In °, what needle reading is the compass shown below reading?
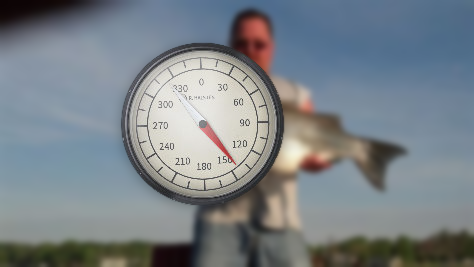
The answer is 142.5 °
